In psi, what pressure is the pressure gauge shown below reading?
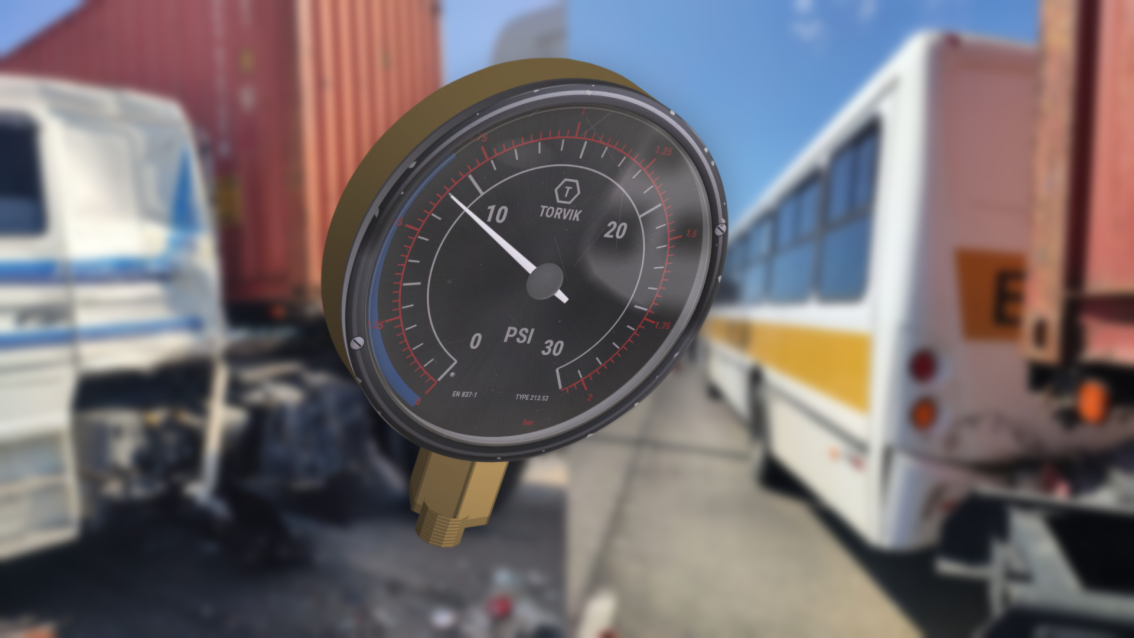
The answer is 9 psi
